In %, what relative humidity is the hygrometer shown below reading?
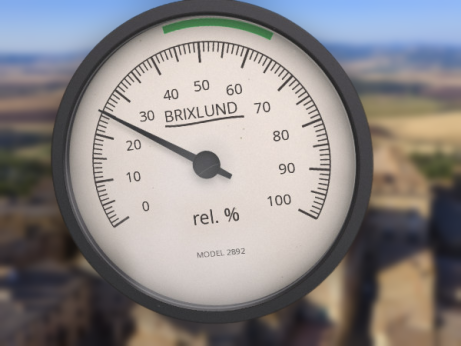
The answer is 25 %
